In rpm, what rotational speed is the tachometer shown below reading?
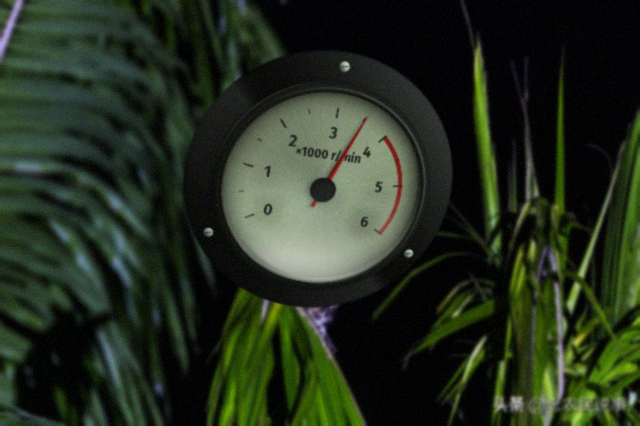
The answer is 3500 rpm
